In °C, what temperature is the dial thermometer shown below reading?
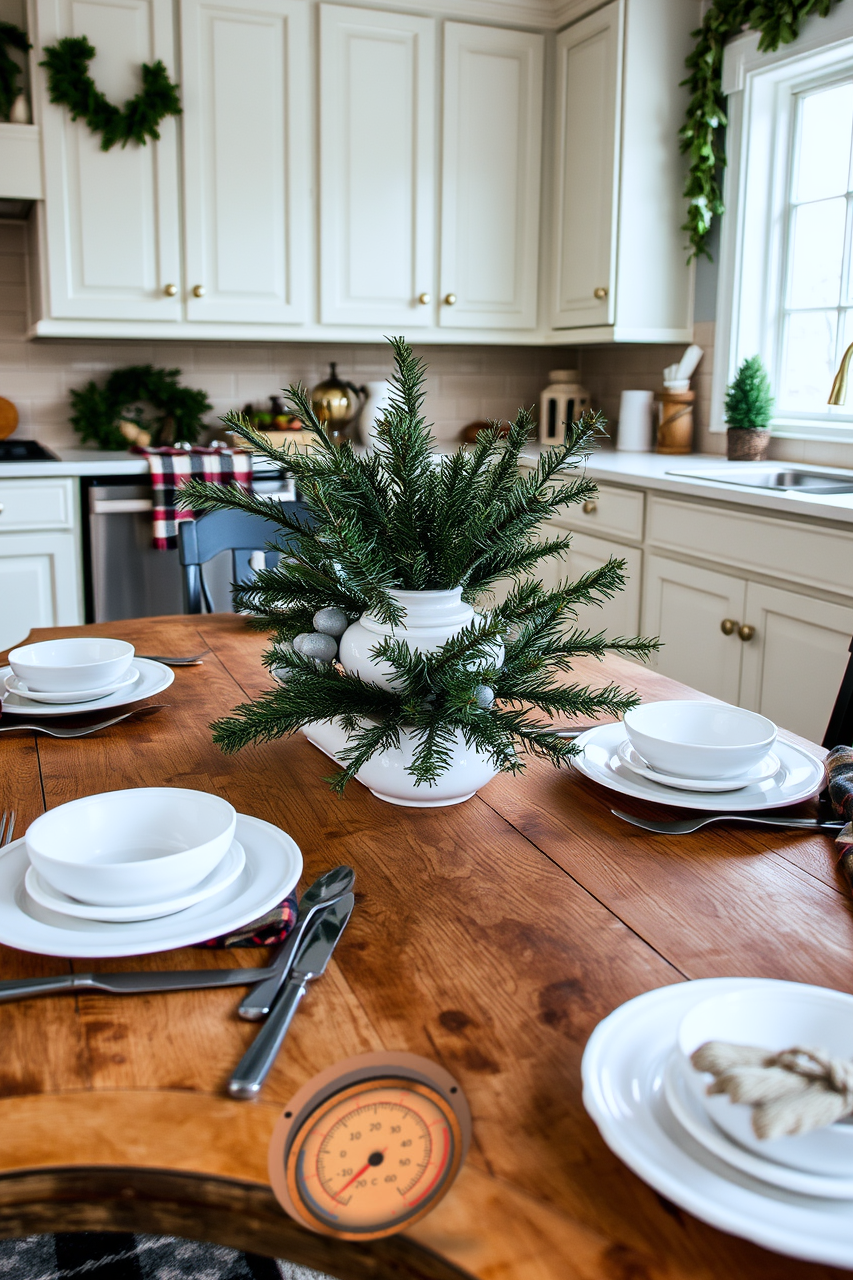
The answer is -15 °C
